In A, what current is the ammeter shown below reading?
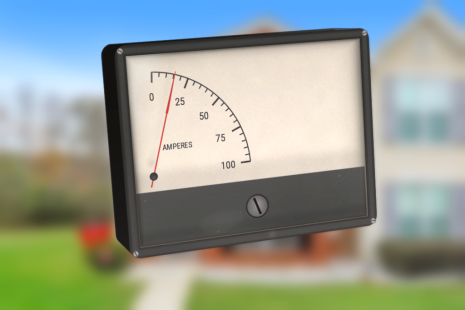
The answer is 15 A
